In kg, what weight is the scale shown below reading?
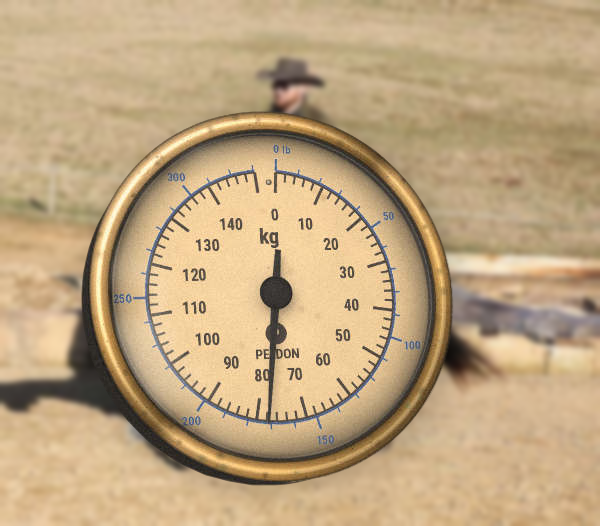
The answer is 78 kg
